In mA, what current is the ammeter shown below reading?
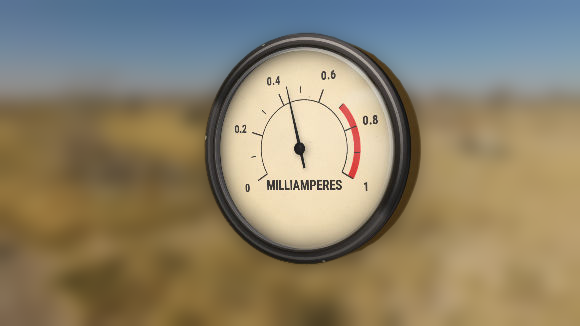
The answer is 0.45 mA
